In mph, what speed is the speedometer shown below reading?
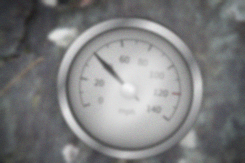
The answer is 40 mph
